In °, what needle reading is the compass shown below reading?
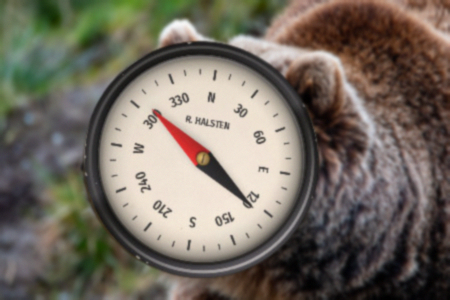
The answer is 305 °
